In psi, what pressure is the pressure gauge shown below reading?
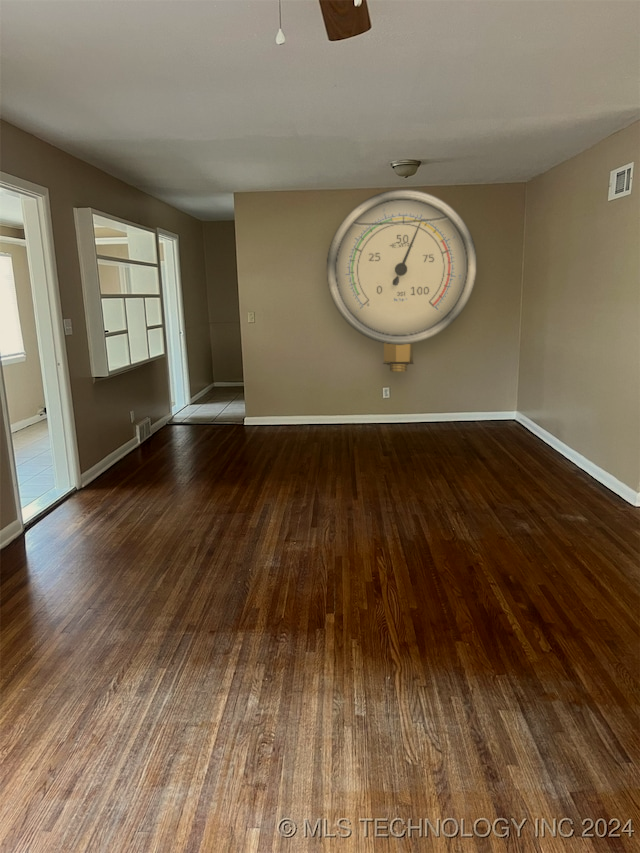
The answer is 57.5 psi
